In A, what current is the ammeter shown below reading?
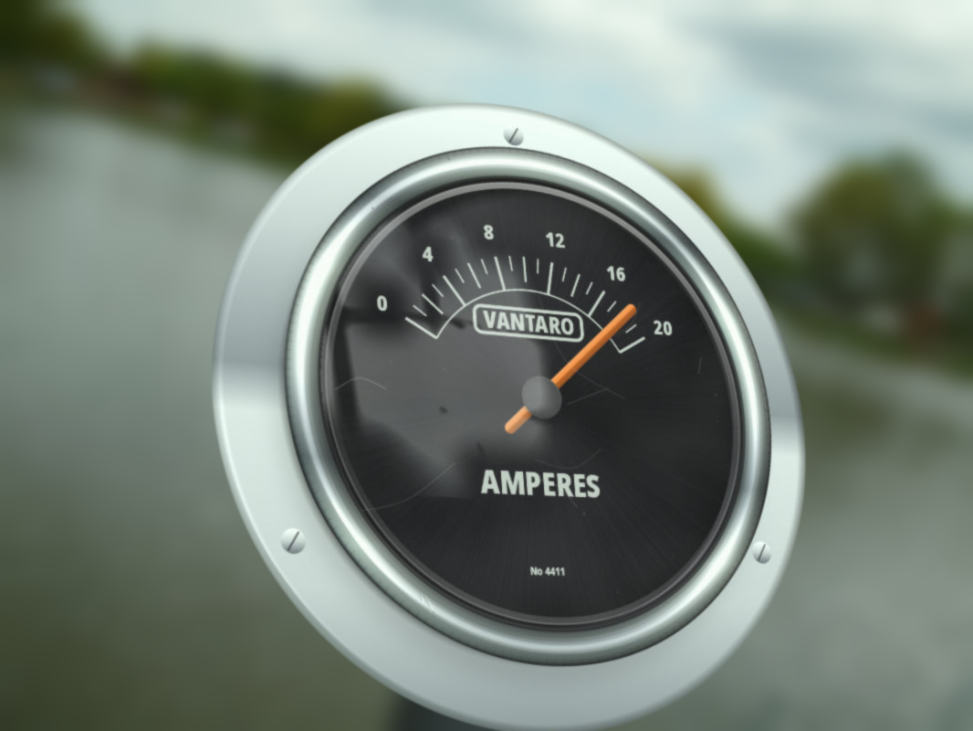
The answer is 18 A
